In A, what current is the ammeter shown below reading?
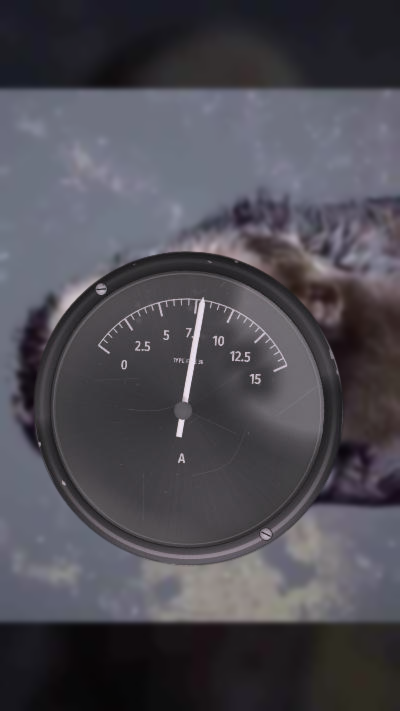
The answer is 8 A
